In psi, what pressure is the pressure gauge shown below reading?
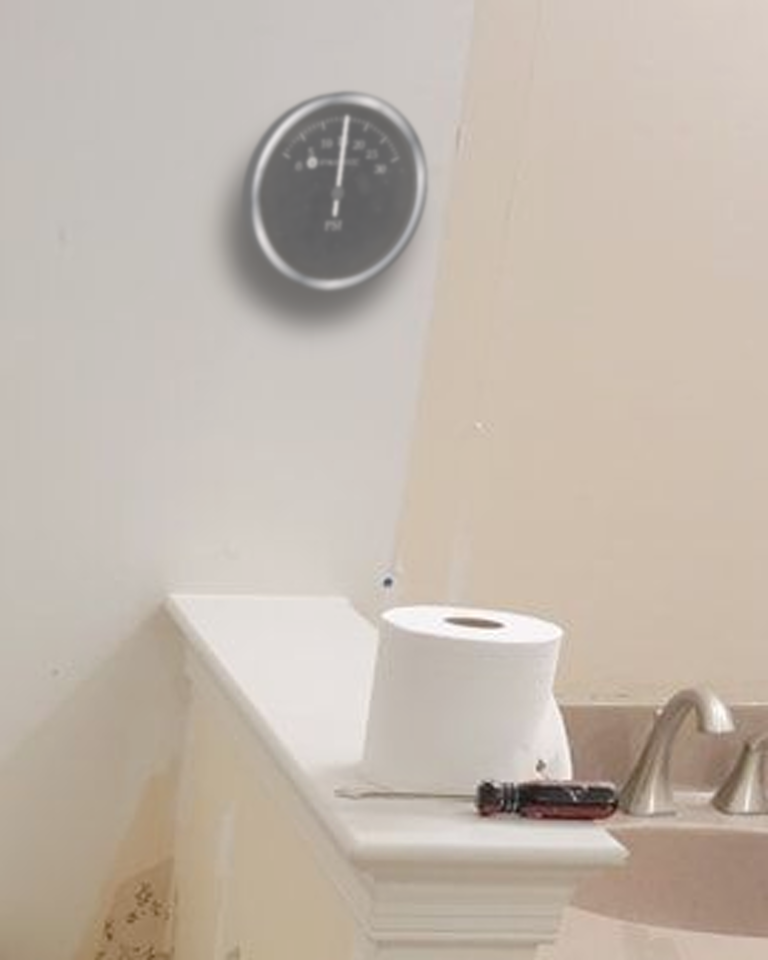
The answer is 15 psi
